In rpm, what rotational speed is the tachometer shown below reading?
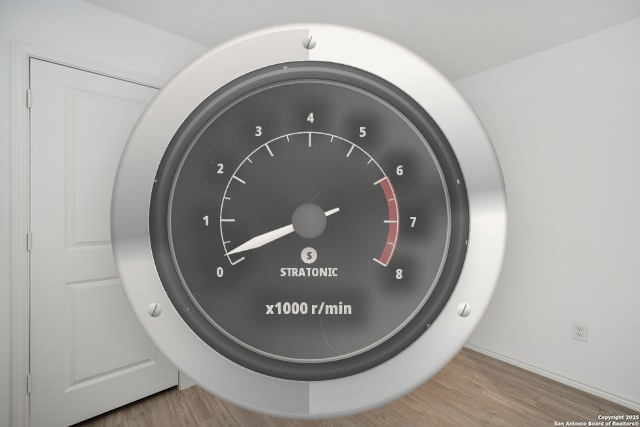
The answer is 250 rpm
